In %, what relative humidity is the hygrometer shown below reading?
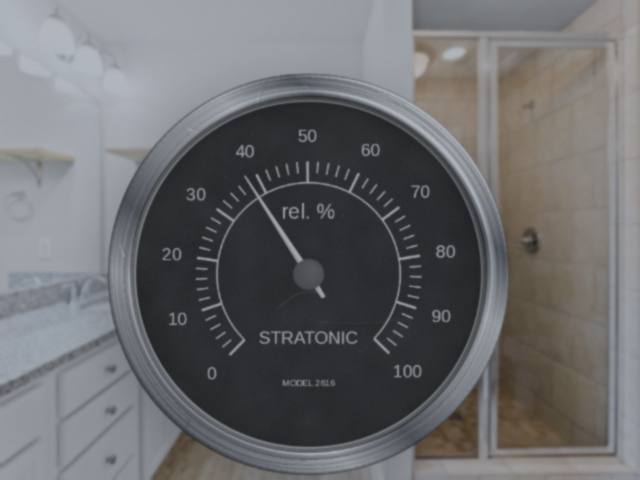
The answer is 38 %
